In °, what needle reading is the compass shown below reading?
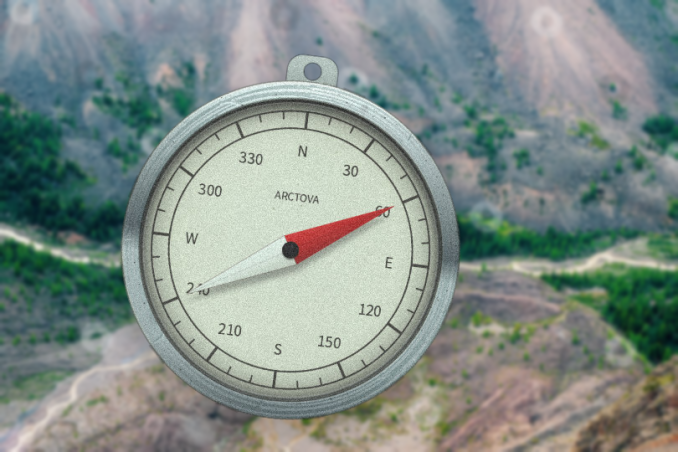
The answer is 60 °
